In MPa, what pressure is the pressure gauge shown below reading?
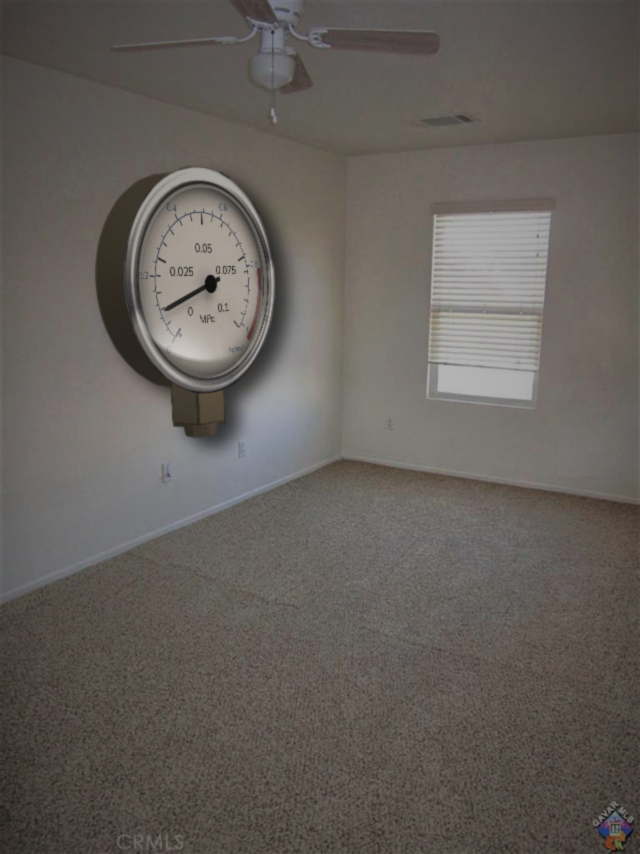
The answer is 0.01 MPa
